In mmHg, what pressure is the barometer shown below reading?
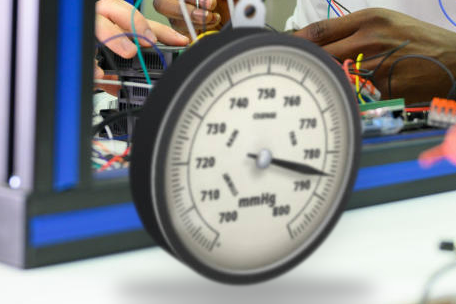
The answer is 785 mmHg
